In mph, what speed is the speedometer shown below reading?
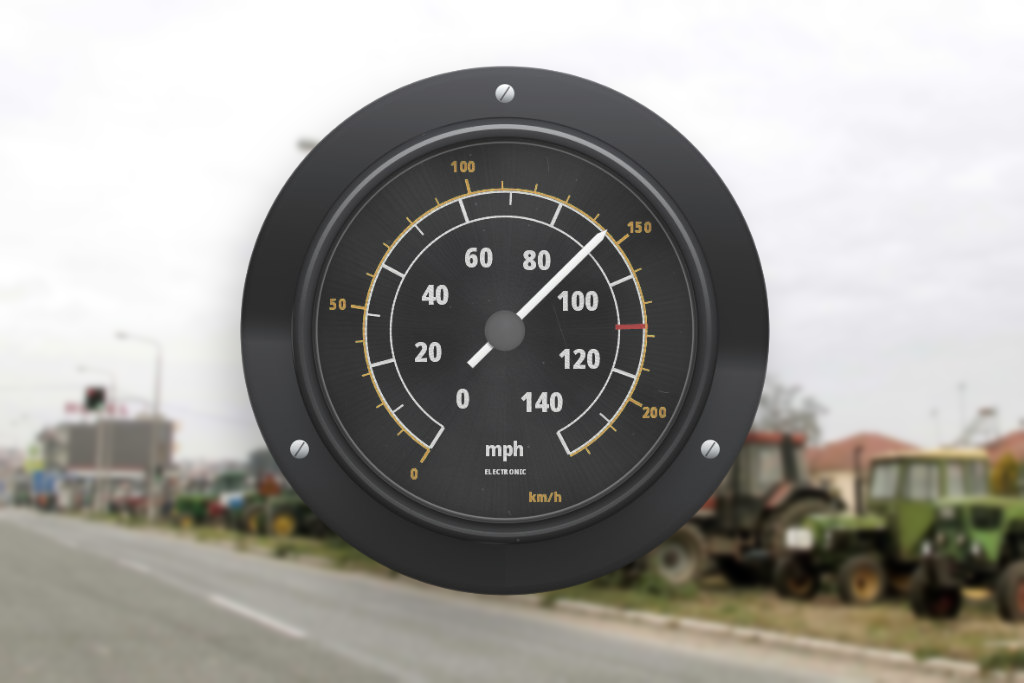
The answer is 90 mph
